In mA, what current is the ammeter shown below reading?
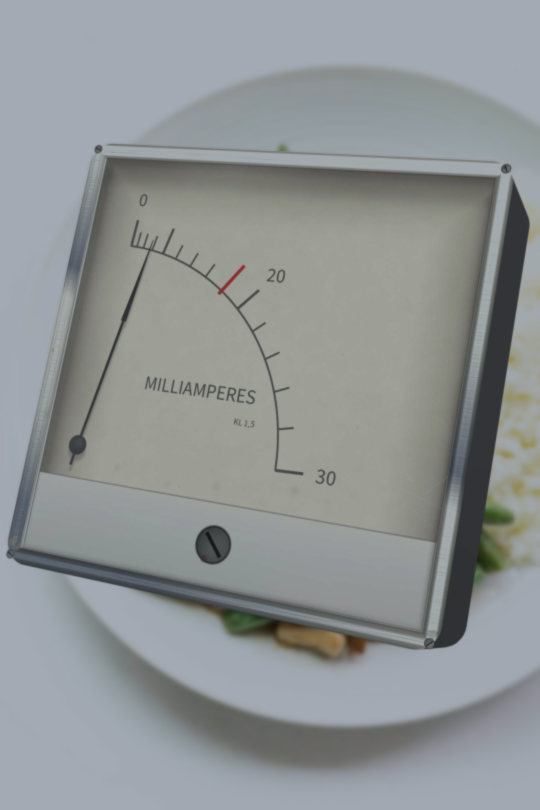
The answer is 8 mA
